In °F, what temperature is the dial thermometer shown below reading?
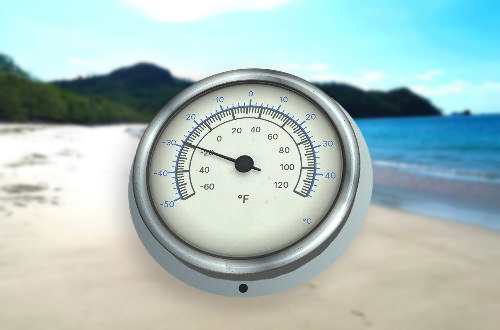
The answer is -20 °F
